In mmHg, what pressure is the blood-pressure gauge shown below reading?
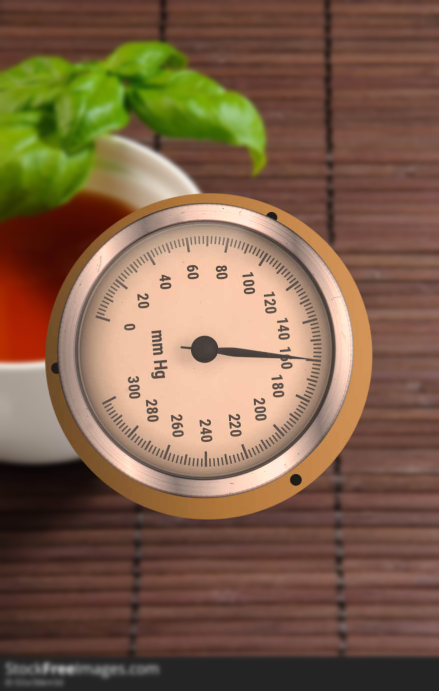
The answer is 160 mmHg
